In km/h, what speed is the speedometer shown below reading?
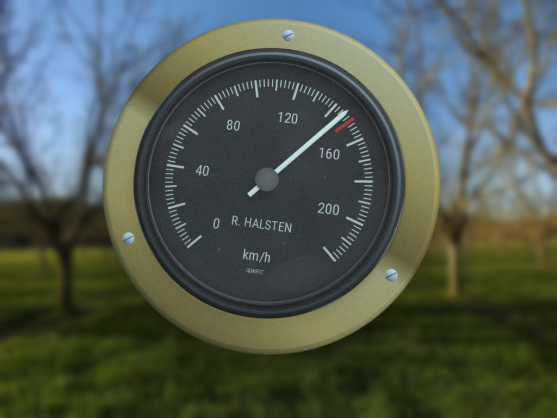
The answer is 146 km/h
